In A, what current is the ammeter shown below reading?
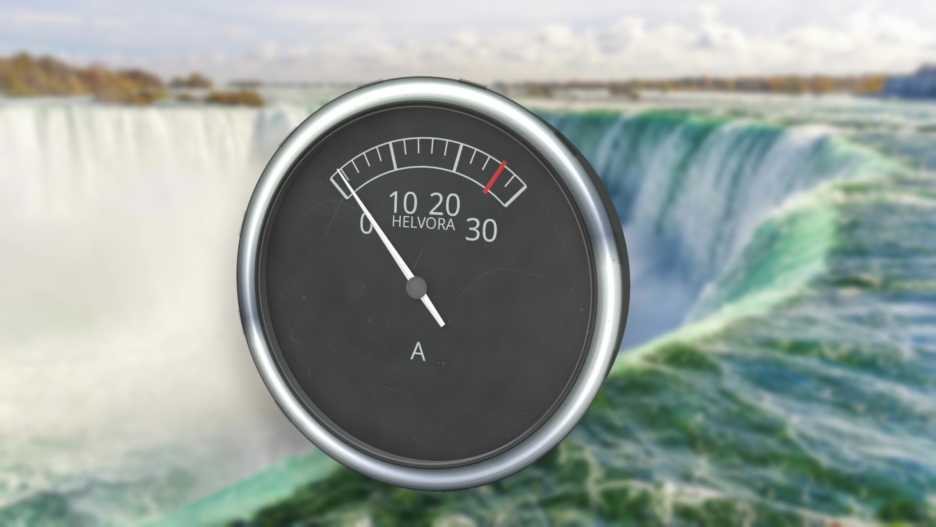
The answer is 2 A
